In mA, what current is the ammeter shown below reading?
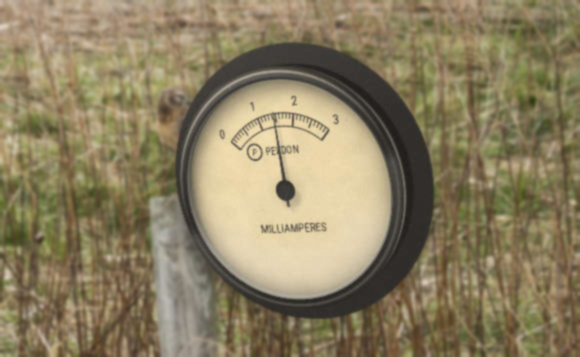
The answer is 1.5 mA
